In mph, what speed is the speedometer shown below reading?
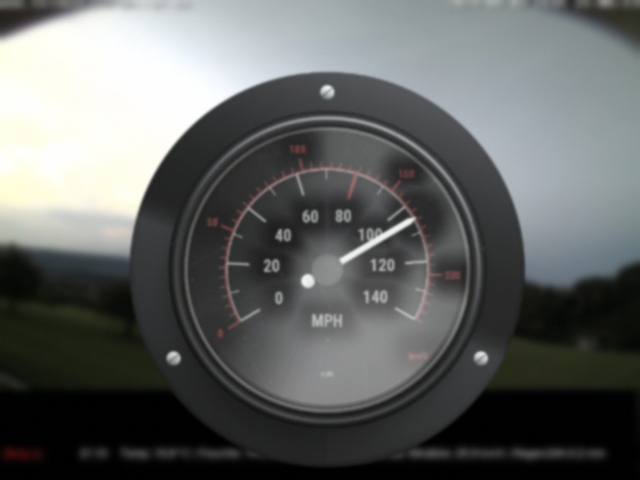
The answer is 105 mph
